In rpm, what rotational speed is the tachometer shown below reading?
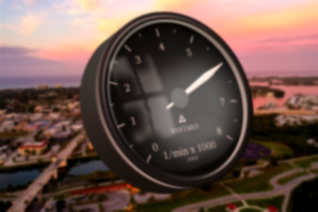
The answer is 6000 rpm
